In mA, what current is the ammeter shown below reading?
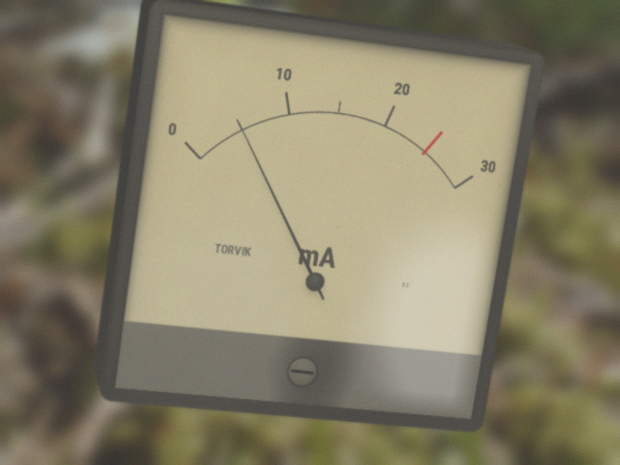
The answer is 5 mA
